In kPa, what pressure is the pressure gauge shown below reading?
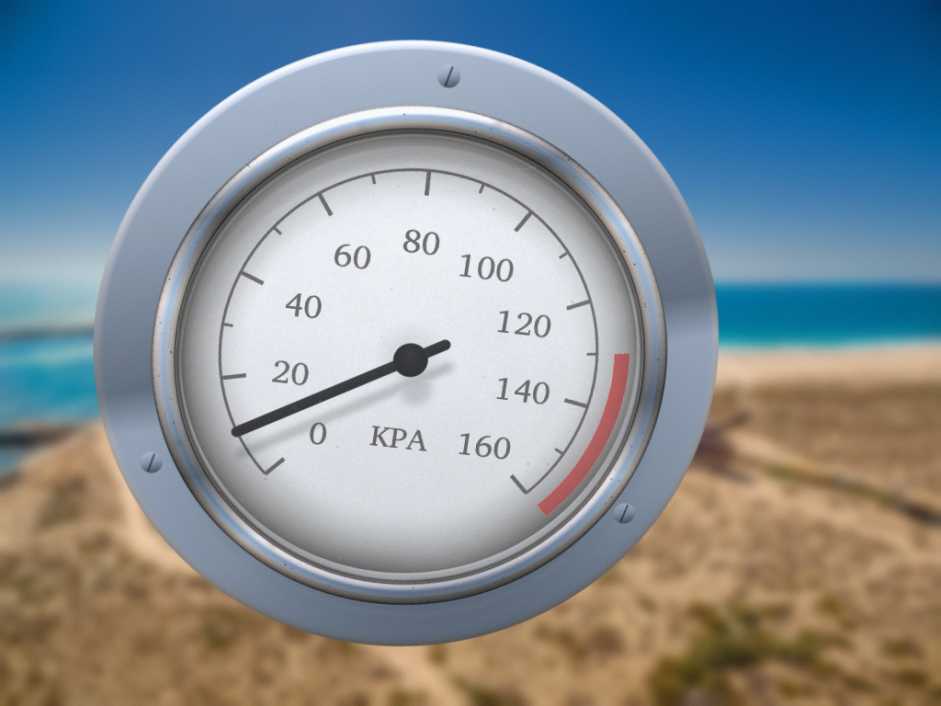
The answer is 10 kPa
